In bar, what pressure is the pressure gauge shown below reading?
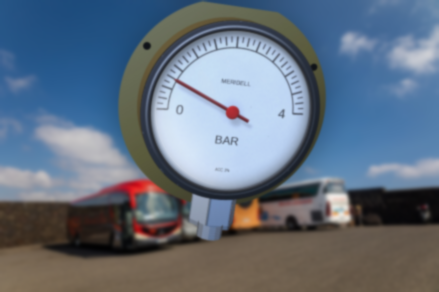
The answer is 0.6 bar
